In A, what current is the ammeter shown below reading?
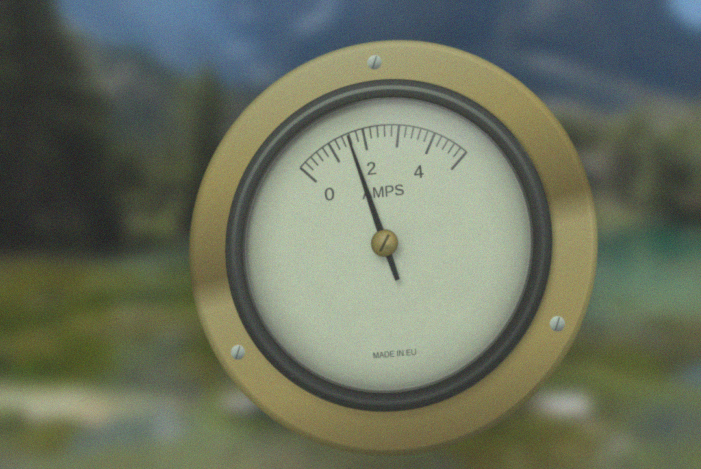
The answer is 1.6 A
